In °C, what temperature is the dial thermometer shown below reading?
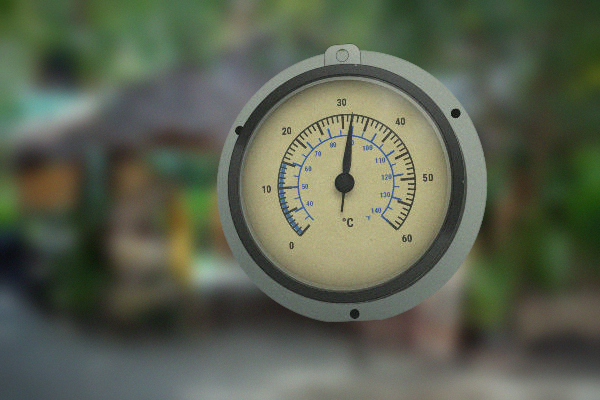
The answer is 32 °C
